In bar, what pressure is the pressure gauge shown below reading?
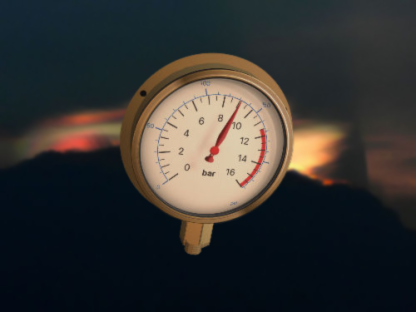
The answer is 9 bar
